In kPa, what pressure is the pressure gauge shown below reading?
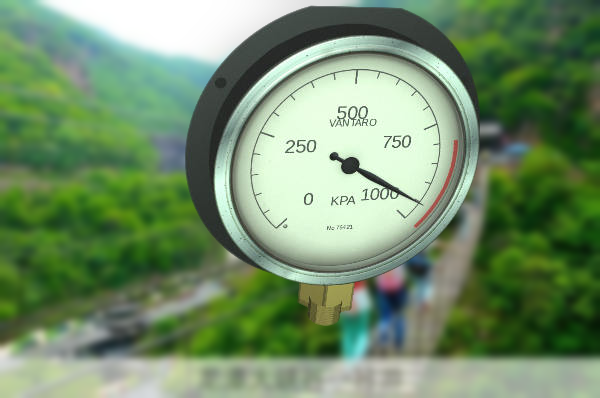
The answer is 950 kPa
